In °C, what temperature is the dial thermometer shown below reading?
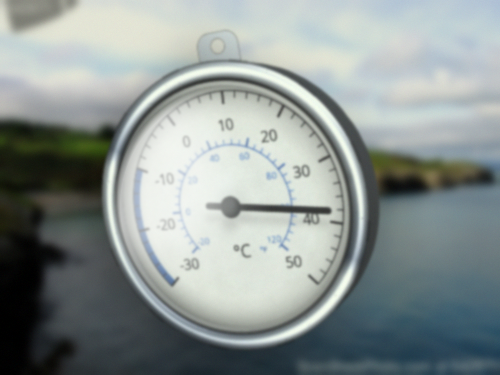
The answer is 38 °C
